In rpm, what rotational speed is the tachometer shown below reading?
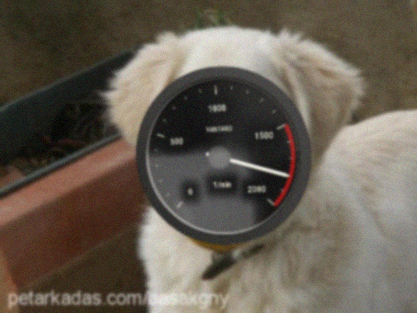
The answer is 1800 rpm
